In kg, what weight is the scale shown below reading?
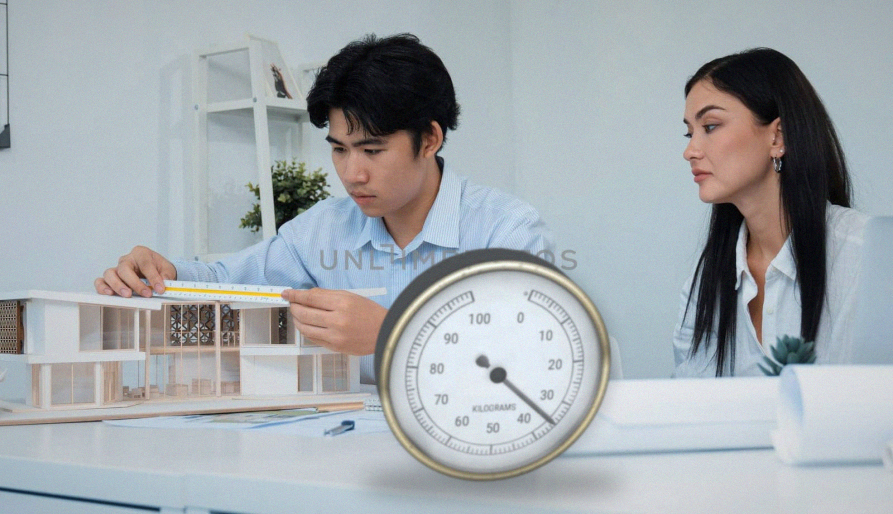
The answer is 35 kg
